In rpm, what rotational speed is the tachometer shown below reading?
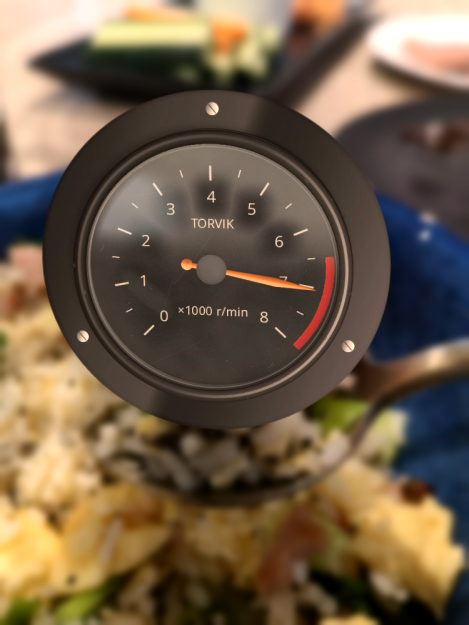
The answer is 7000 rpm
